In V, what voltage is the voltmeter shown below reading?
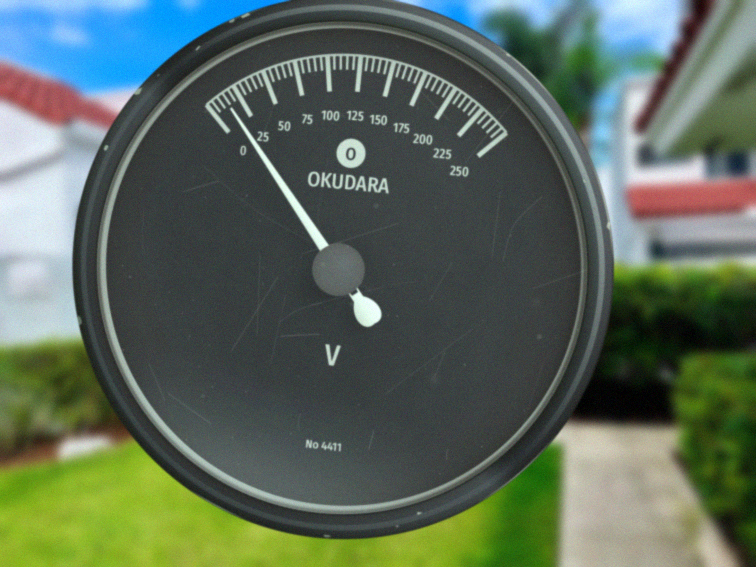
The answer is 15 V
